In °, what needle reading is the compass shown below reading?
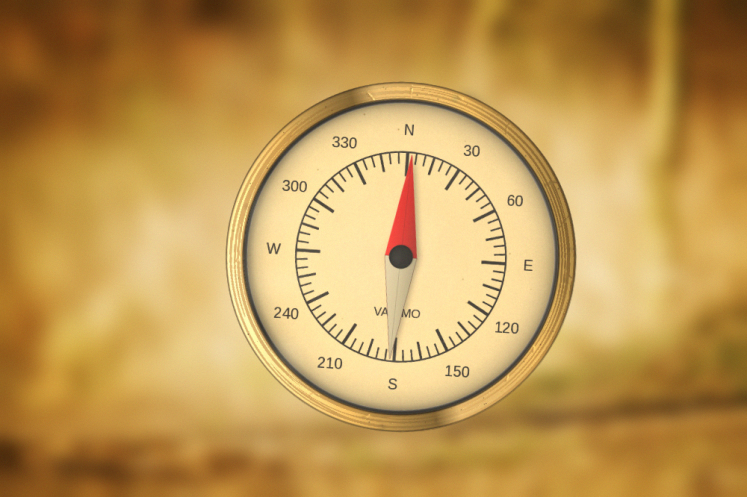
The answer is 2.5 °
